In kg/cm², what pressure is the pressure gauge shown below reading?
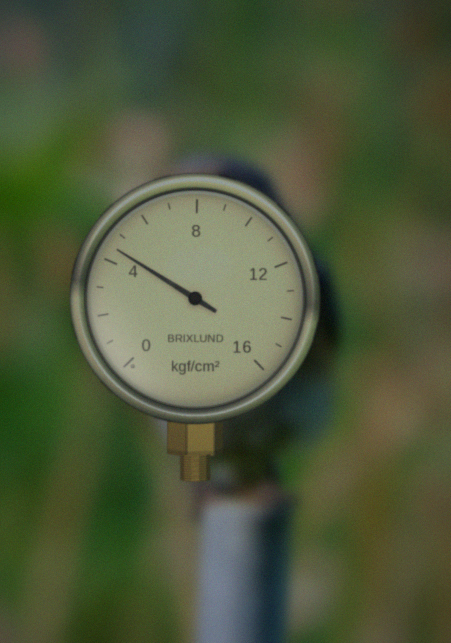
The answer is 4.5 kg/cm²
